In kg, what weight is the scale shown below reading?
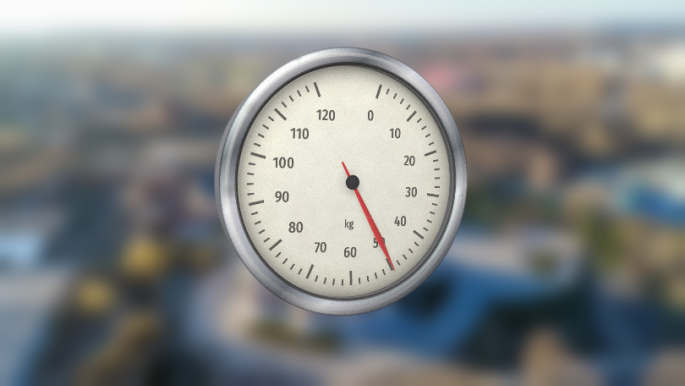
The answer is 50 kg
